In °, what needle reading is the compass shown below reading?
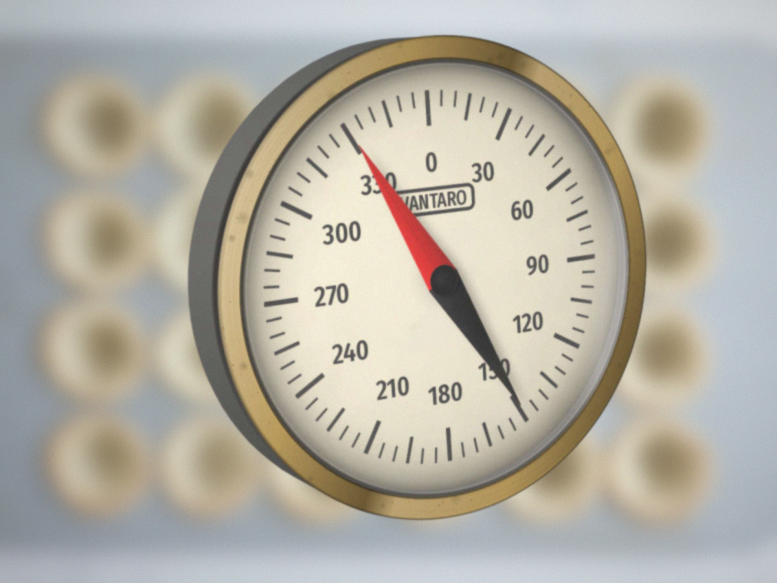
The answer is 330 °
